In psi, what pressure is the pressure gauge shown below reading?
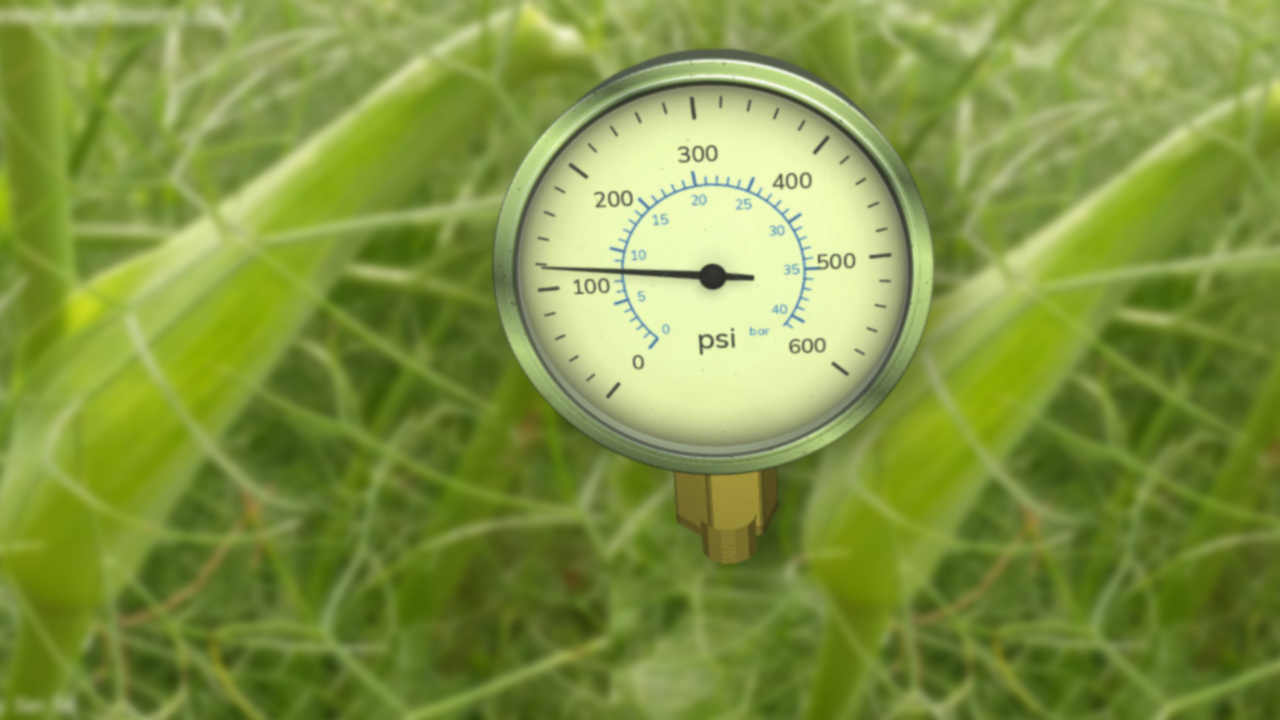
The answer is 120 psi
